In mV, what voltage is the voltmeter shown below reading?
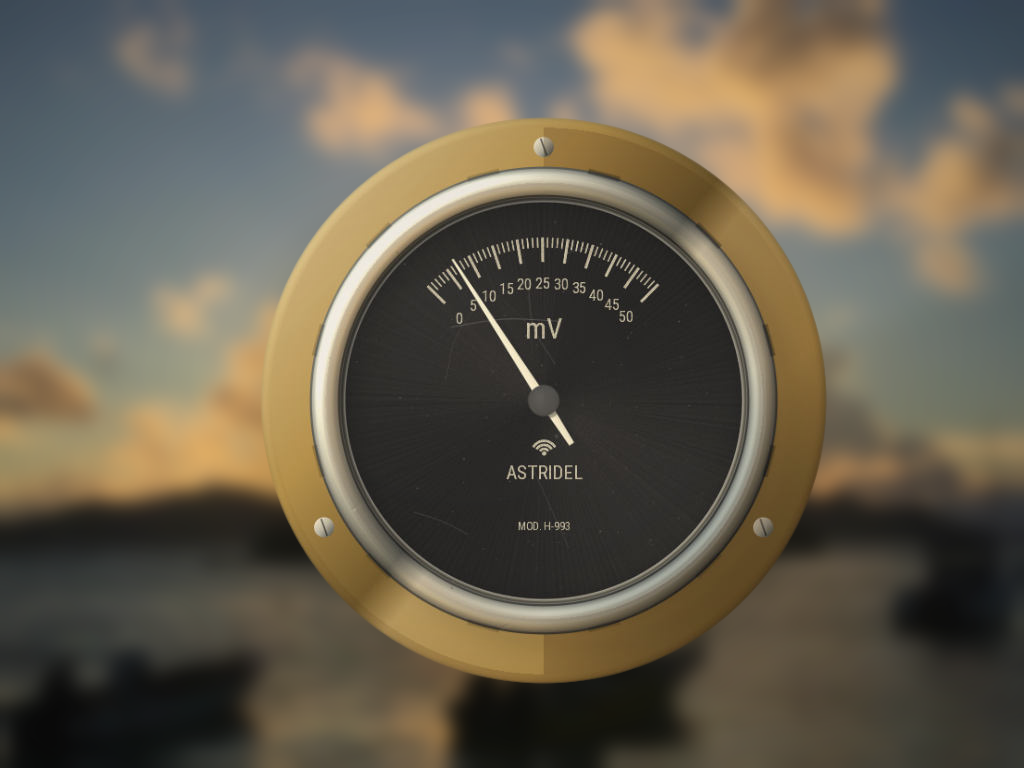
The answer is 7 mV
